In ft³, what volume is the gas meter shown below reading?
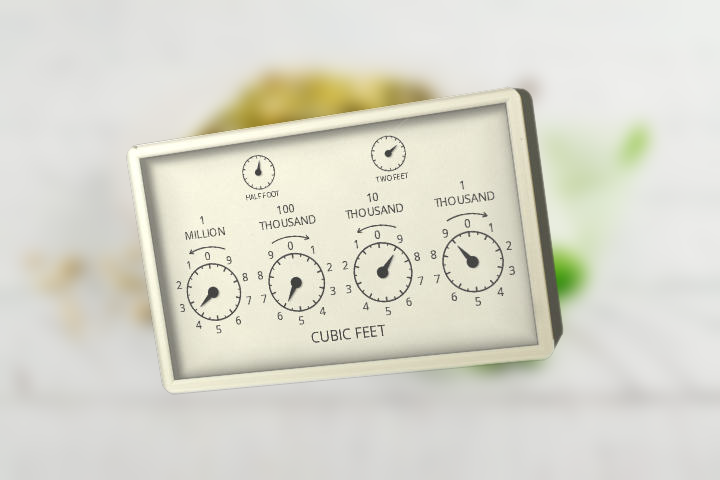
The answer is 358900 ft³
